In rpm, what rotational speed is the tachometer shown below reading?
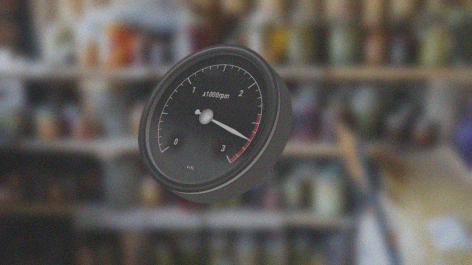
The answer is 2700 rpm
